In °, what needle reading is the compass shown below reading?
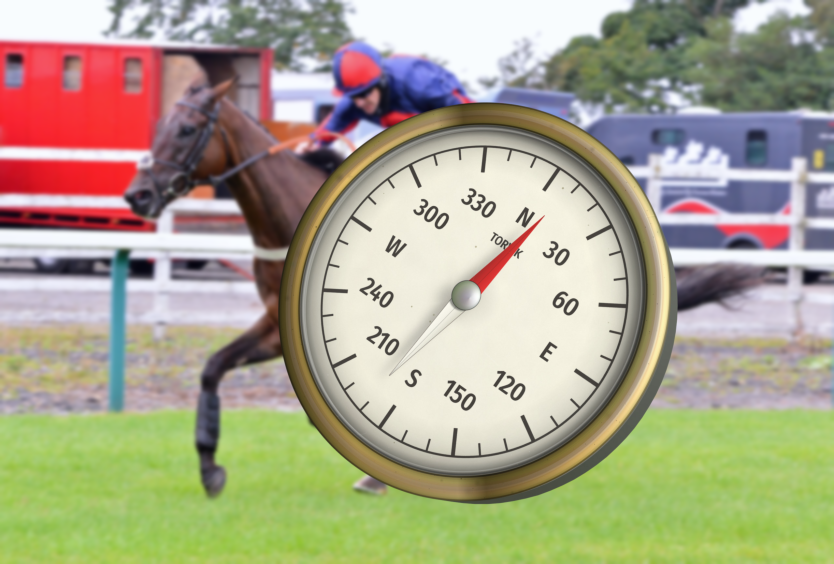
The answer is 10 °
